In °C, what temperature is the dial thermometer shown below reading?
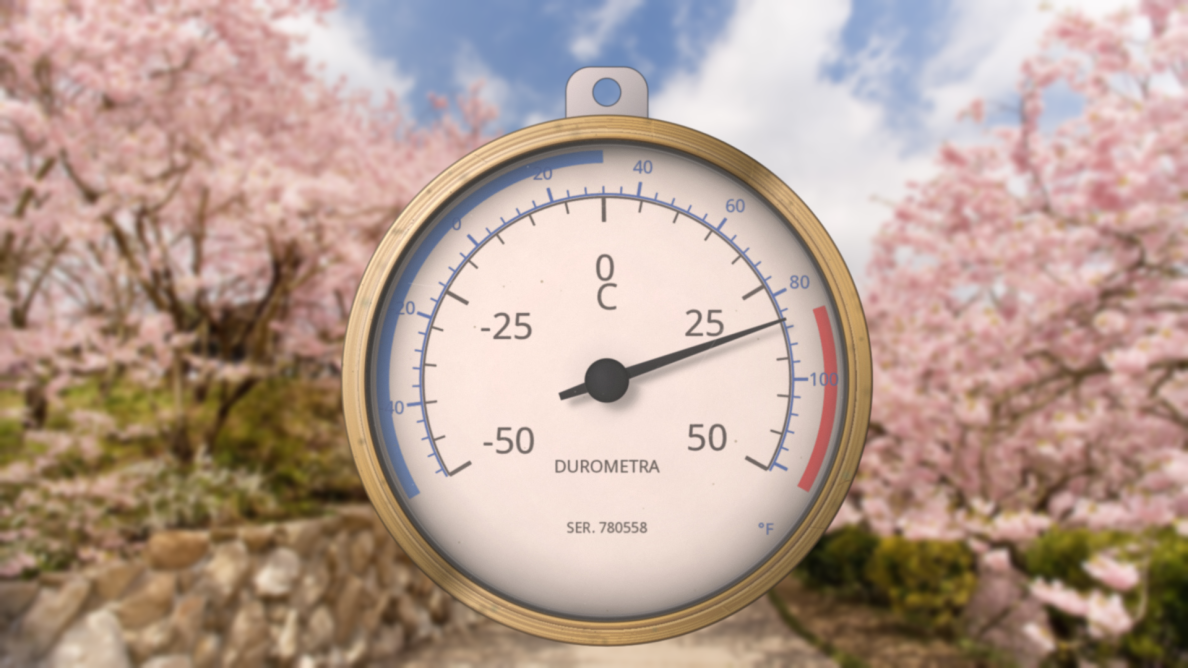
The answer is 30 °C
